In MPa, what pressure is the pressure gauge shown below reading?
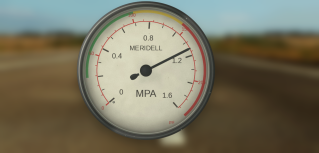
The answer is 1.15 MPa
